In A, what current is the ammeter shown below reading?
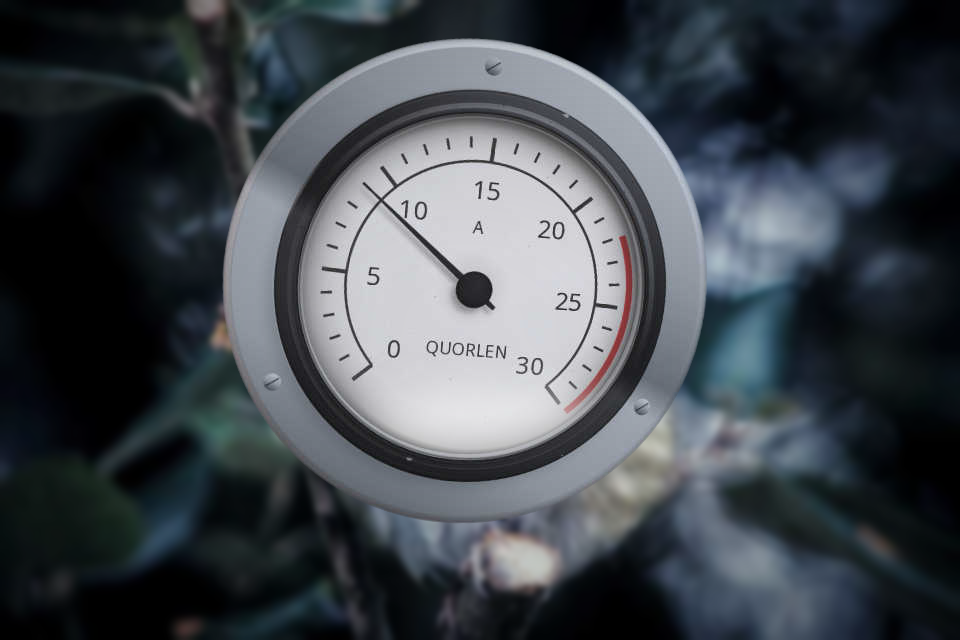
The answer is 9 A
